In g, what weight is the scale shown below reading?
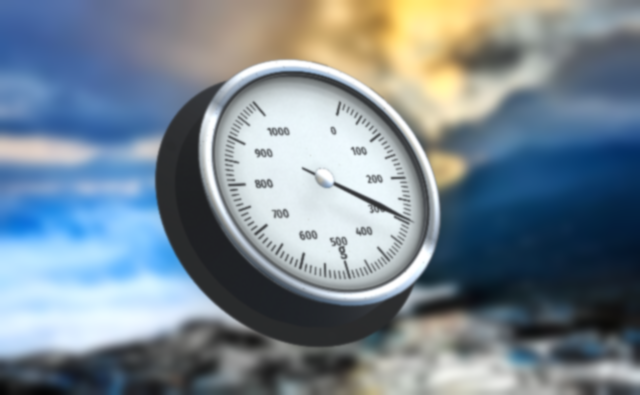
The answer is 300 g
